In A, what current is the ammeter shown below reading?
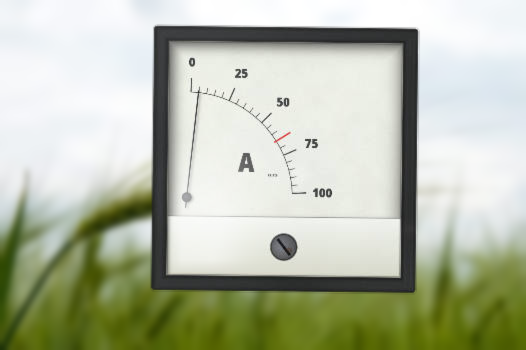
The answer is 5 A
